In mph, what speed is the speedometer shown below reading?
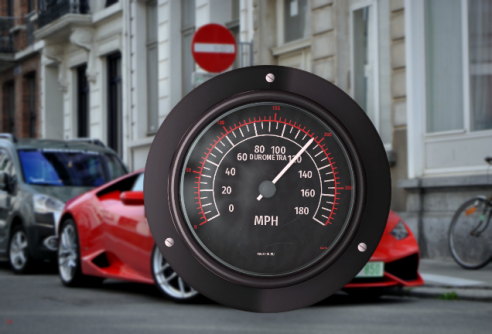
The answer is 120 mph
